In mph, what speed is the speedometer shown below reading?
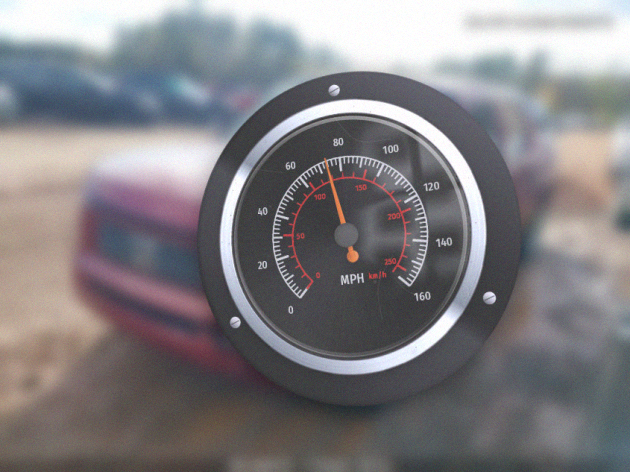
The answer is 74 mph
